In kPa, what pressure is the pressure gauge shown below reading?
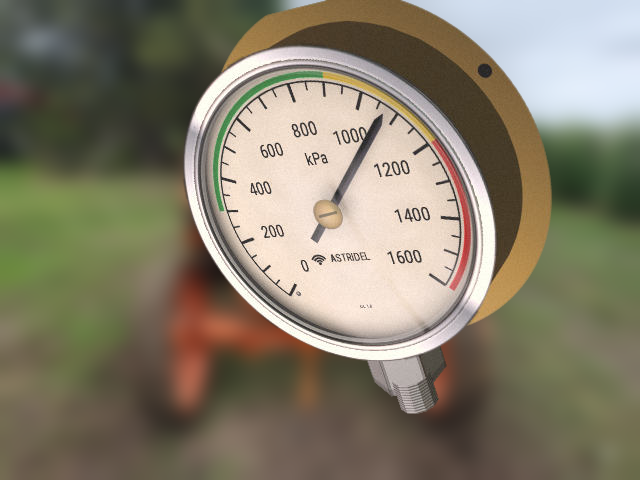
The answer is 1075 kPa
